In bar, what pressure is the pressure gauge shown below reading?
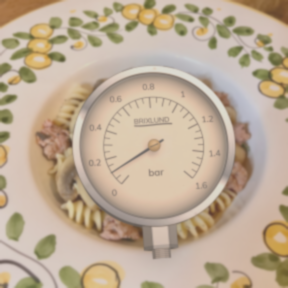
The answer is 0.1 bar
